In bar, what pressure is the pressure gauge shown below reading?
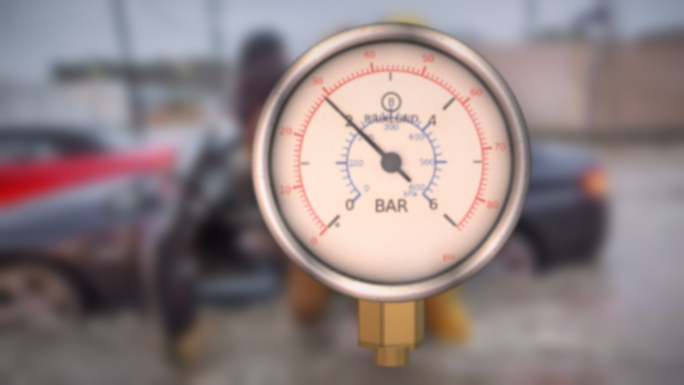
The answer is 2 bar
